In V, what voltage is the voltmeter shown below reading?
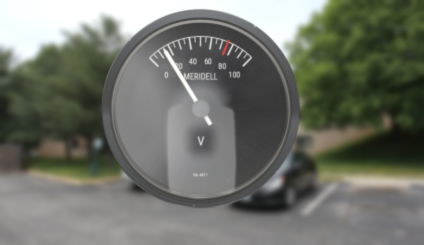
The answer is 15 V
